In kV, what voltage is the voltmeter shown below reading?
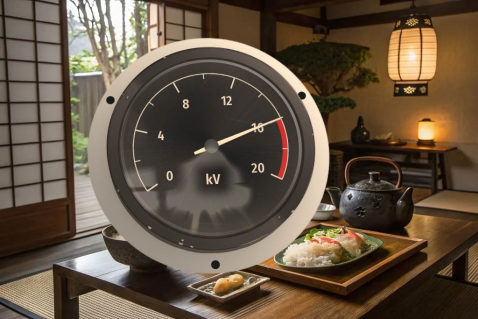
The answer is 16 kV
